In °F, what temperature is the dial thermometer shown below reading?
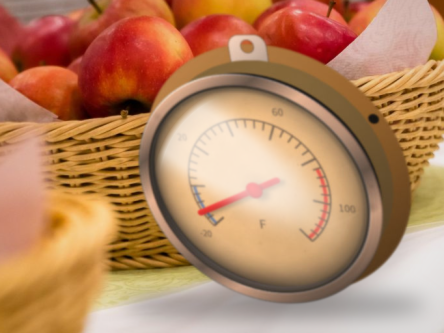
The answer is -12 °F
